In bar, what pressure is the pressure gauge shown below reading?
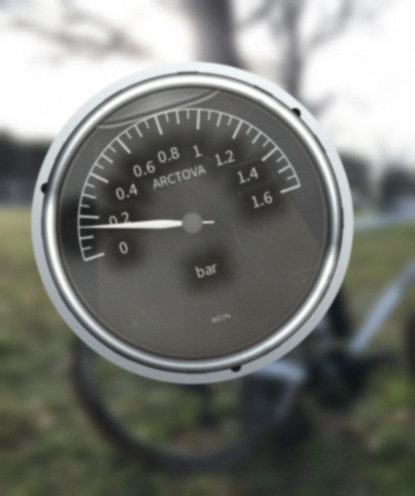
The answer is 0.15 bar
